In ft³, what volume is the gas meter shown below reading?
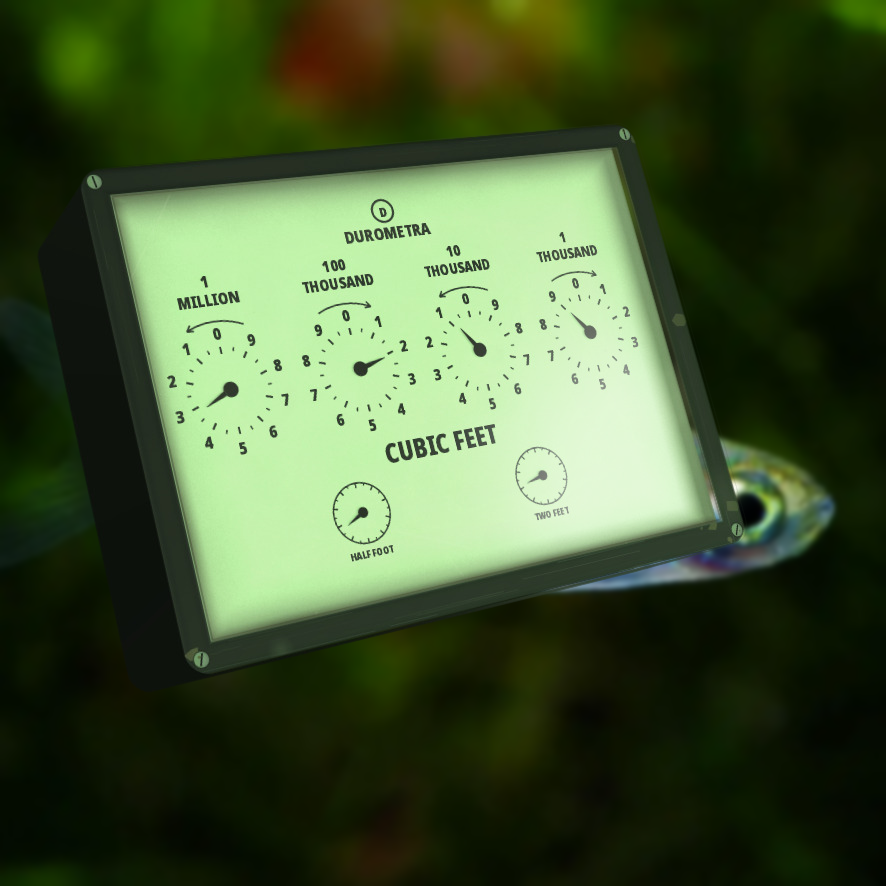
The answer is 320900 ft³
